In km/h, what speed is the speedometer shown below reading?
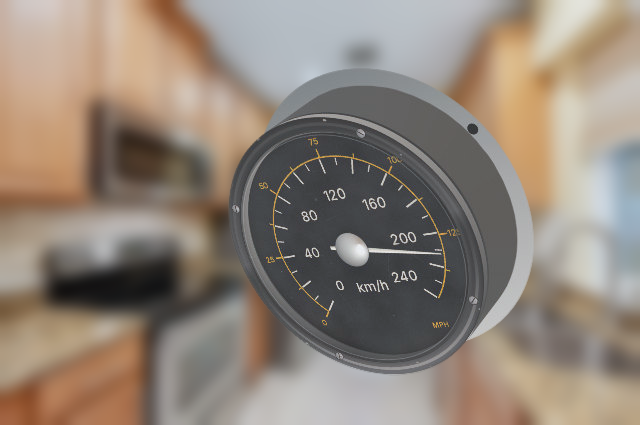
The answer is 210 km/h
